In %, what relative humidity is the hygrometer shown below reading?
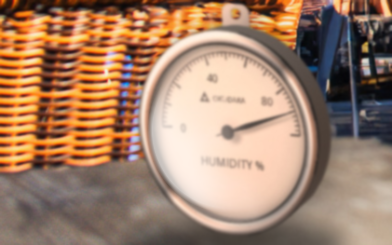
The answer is 90 %
